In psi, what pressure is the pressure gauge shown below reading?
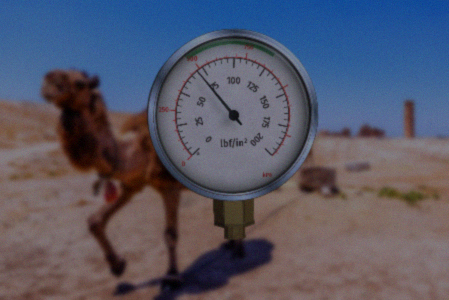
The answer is 70 psi
